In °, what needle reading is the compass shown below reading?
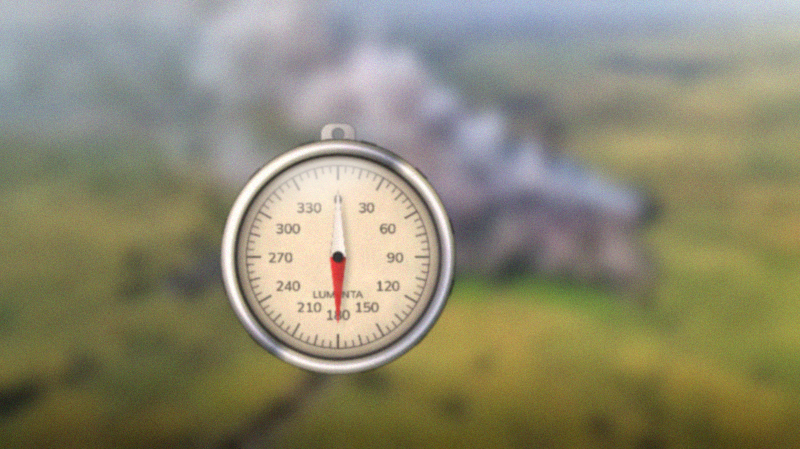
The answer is 180 °
